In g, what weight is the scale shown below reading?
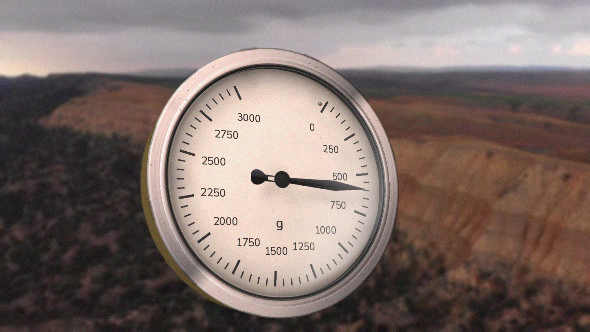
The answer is 600 g
